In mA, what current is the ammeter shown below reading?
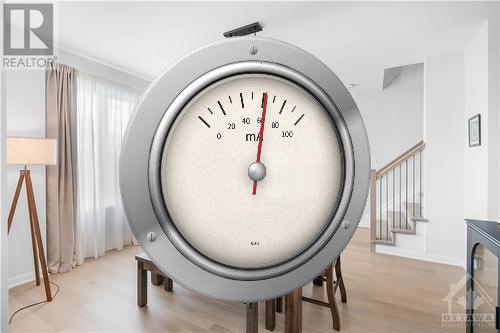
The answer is 60 mA
